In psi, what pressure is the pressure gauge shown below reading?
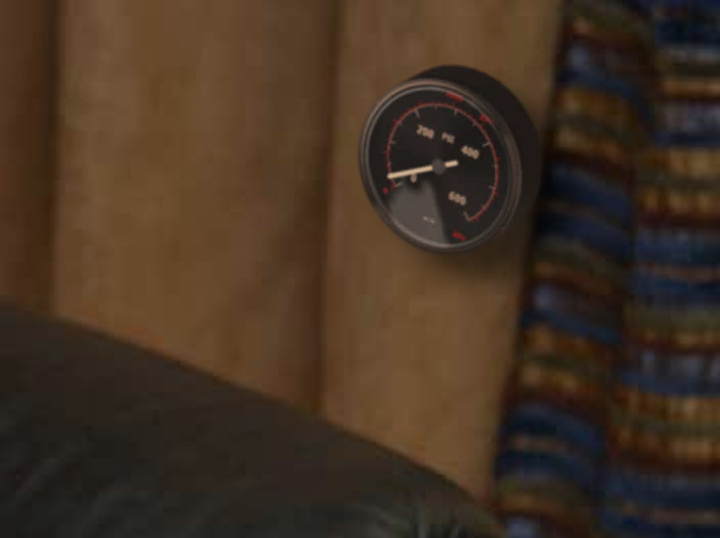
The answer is 25 psi
